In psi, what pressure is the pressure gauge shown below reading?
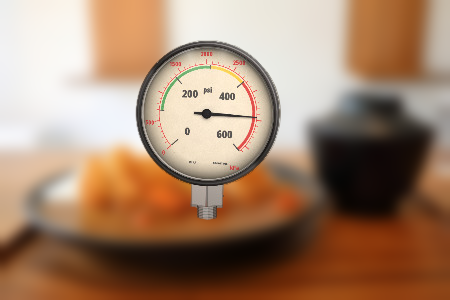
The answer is 500 psi
